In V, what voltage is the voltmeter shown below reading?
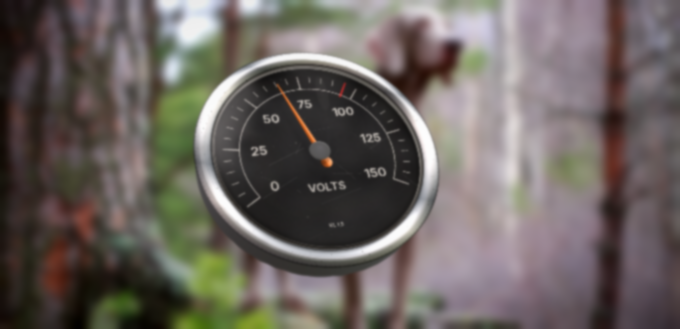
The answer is 65 V
